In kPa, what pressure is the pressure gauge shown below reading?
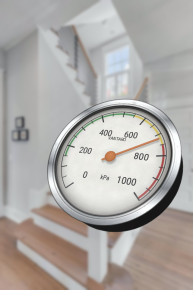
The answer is 725 kPa
